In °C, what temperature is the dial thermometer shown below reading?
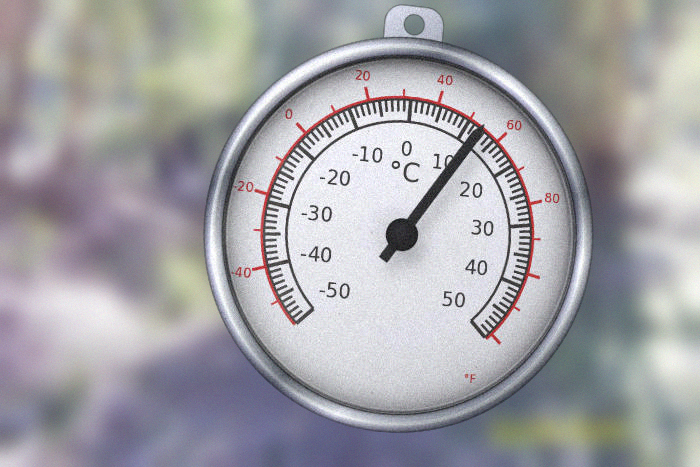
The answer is 12 °C
